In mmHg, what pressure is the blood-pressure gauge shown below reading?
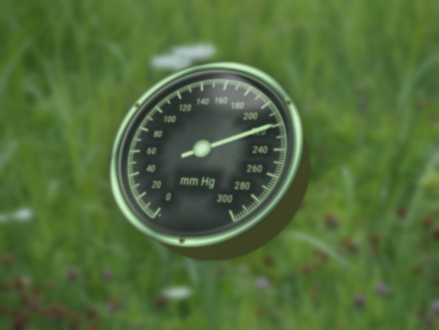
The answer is 220 mmHg
